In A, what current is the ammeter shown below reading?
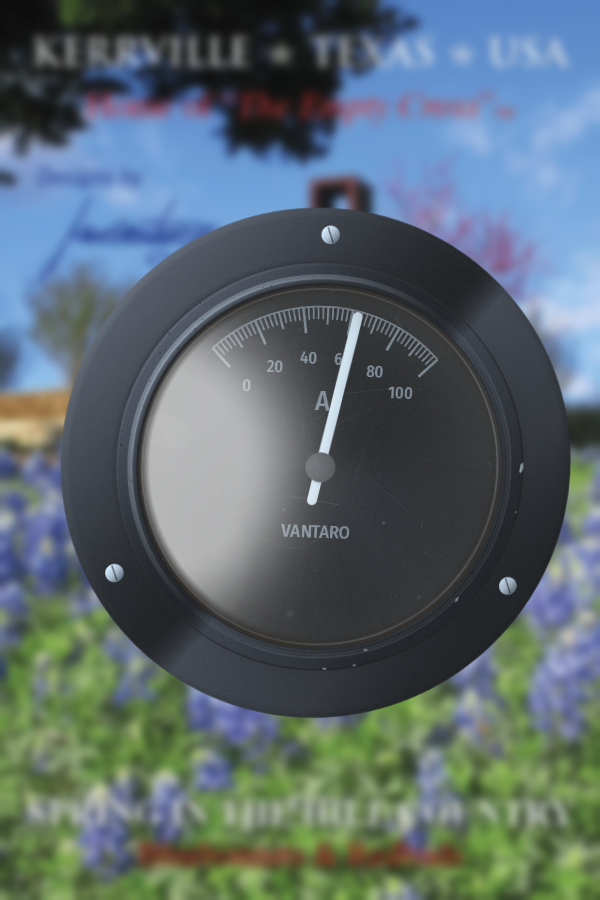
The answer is 62 A
